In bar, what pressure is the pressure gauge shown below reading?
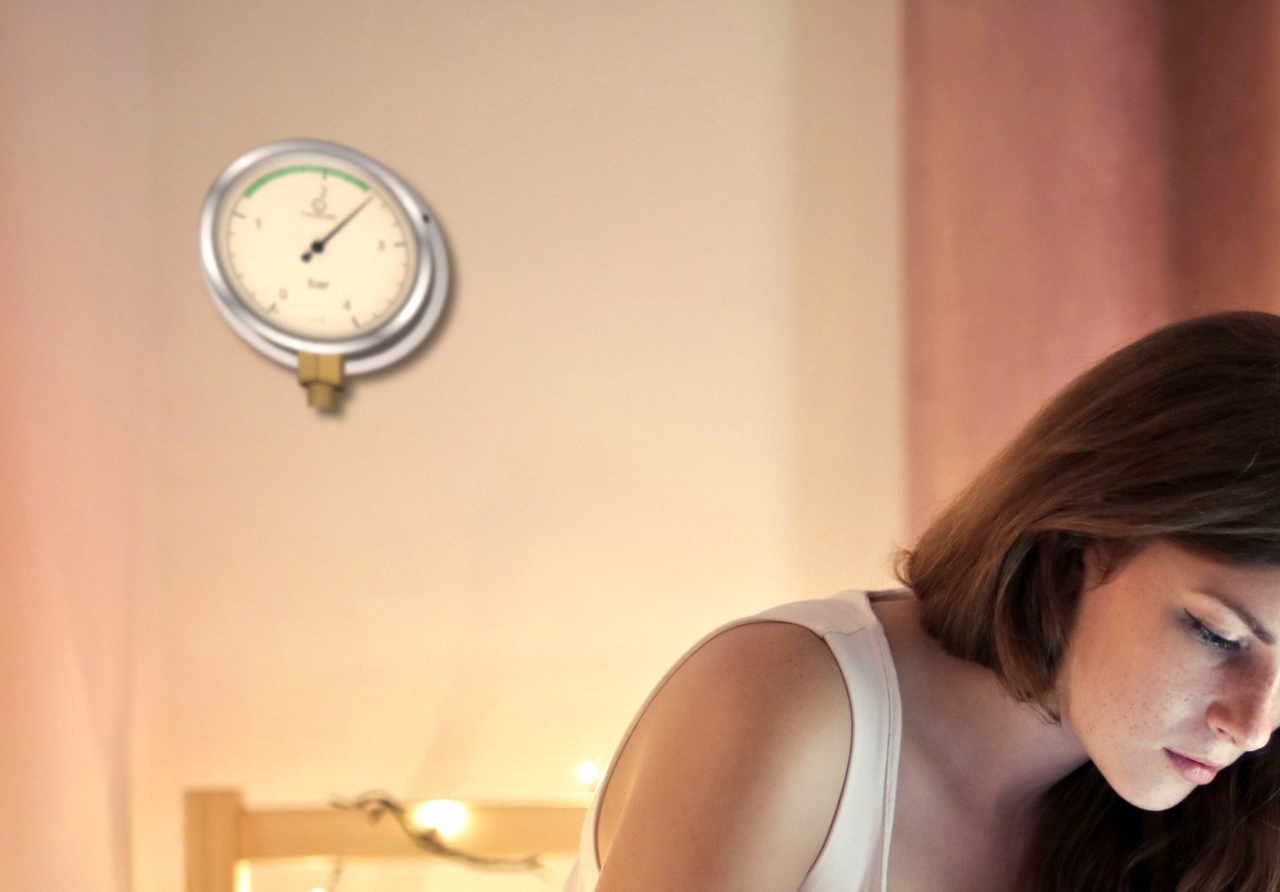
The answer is 2.5 bar
